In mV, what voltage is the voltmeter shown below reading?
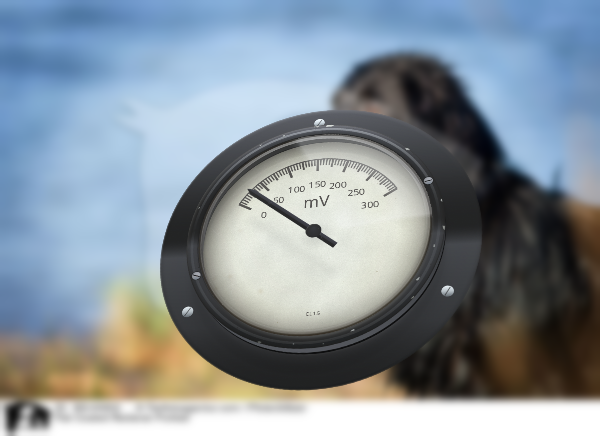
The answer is 25 mV
